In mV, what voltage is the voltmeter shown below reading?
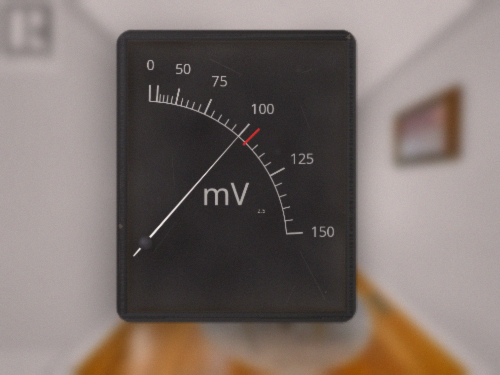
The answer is 100 mV
